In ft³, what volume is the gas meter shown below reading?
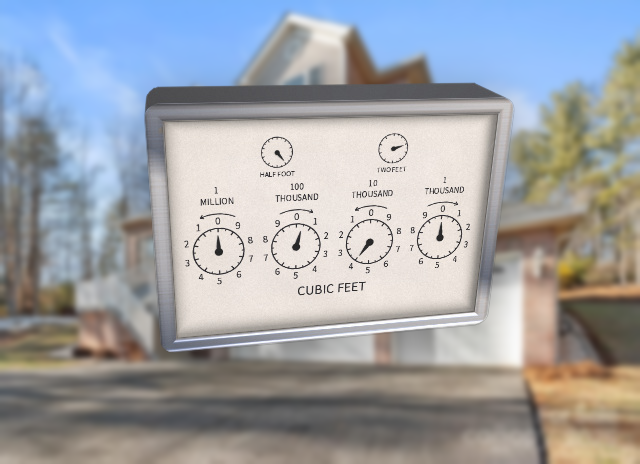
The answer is 4000 ft³
